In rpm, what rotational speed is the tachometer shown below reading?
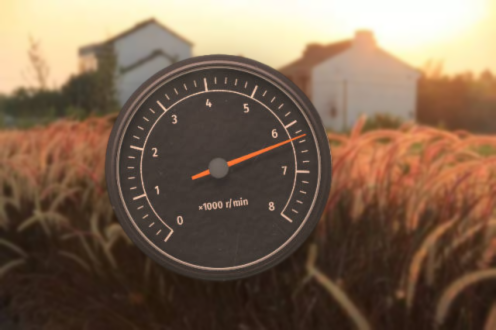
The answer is 6300 rpm
